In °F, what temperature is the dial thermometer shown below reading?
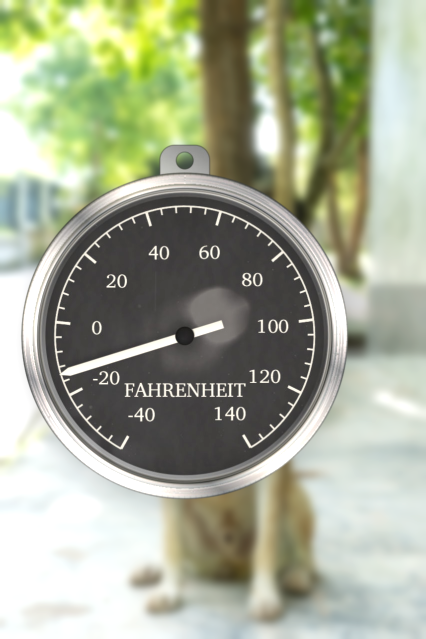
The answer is -14 °F
